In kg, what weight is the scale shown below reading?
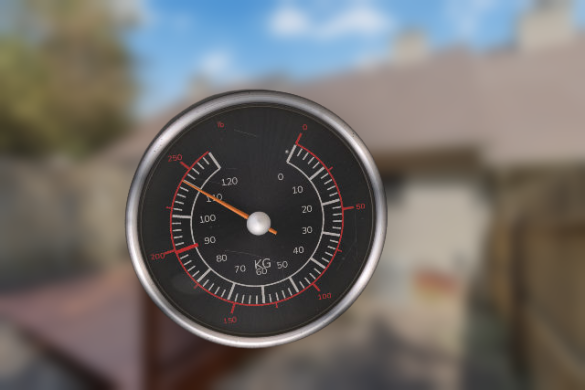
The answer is 110 kg
